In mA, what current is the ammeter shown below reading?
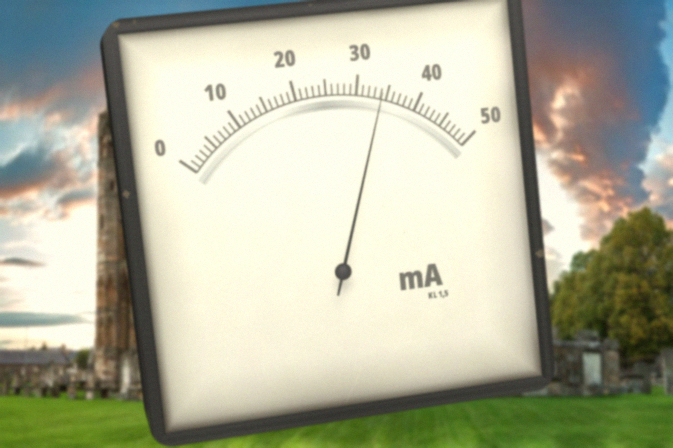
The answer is 34 mA
